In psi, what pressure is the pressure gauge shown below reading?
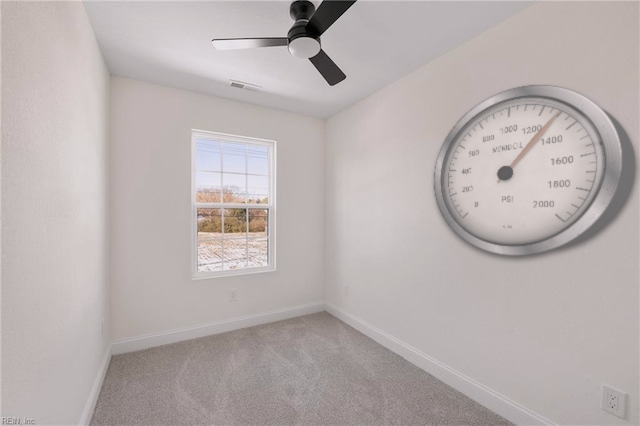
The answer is 1300 psi
